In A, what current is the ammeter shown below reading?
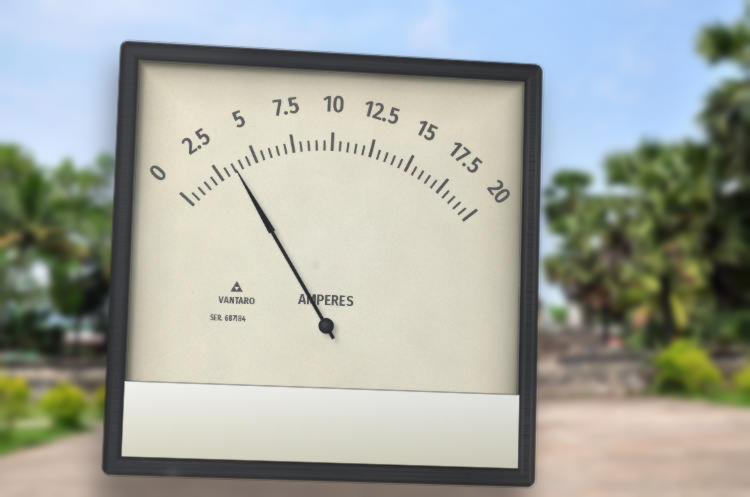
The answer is 3.5 A
